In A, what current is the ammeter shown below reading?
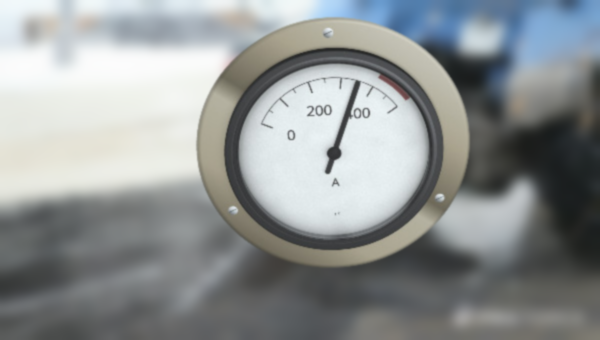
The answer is 350 A
